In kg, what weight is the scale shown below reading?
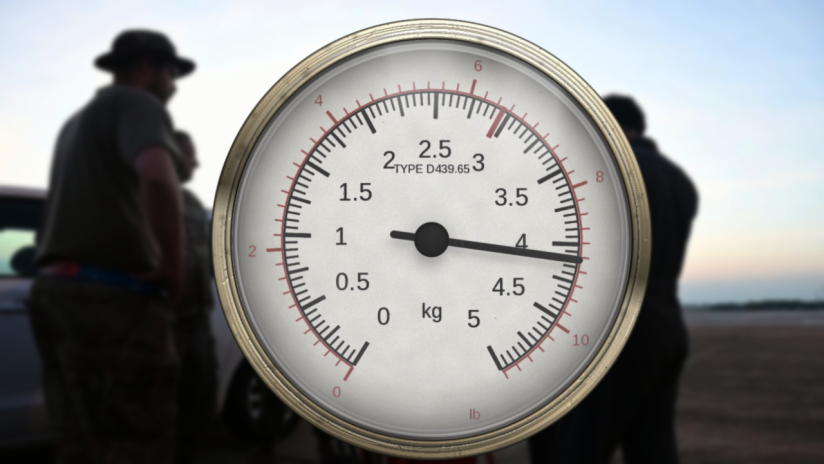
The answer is 4.1 kg
